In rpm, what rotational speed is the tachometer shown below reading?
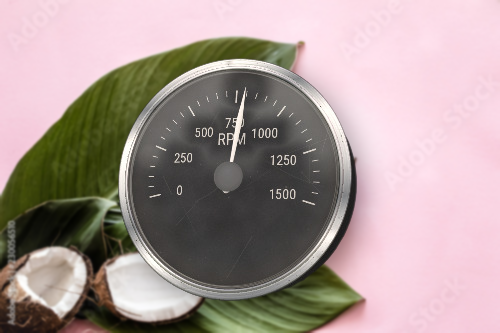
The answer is 800 rpm
